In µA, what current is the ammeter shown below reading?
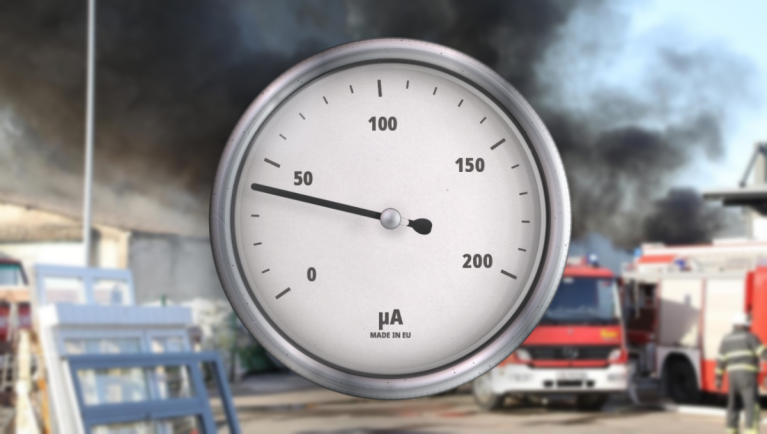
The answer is 40 µA
